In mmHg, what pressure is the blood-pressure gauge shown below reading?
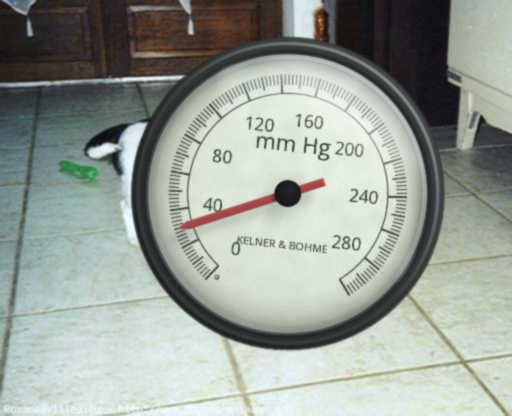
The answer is 30 mmHg
